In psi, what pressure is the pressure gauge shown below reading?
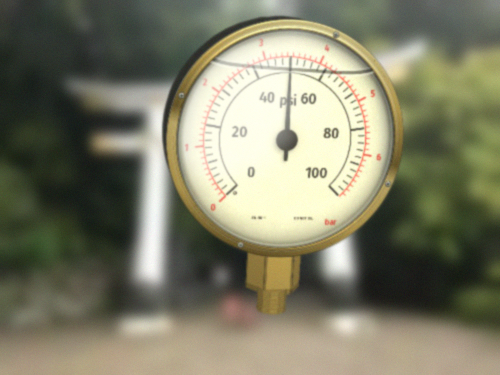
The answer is 50 psi
